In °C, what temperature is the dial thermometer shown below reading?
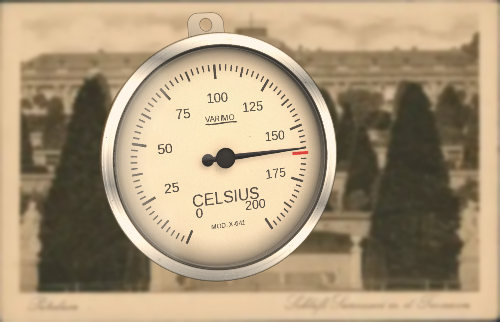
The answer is 160 °C
